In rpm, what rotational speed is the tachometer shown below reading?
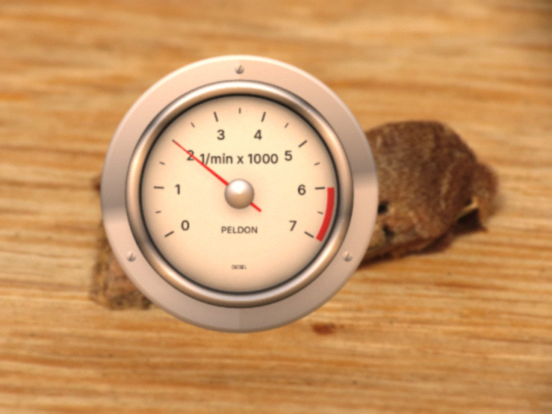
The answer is 2000 rpm
